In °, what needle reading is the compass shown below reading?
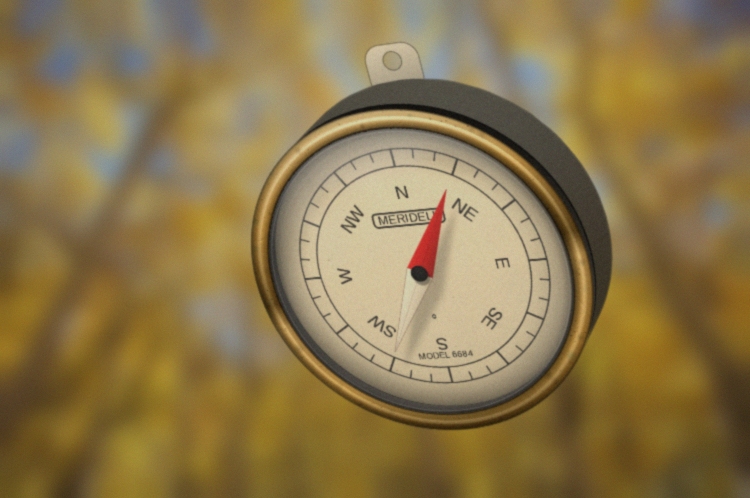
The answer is 30 °
